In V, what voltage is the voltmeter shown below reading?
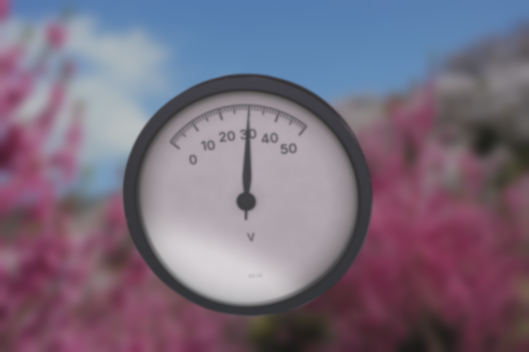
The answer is 30 V
